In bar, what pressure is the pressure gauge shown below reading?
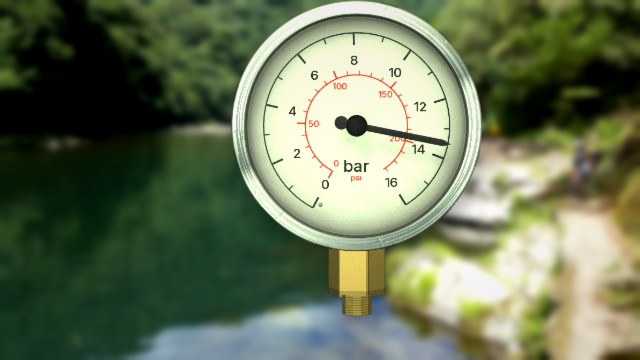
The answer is 13.5 bar
